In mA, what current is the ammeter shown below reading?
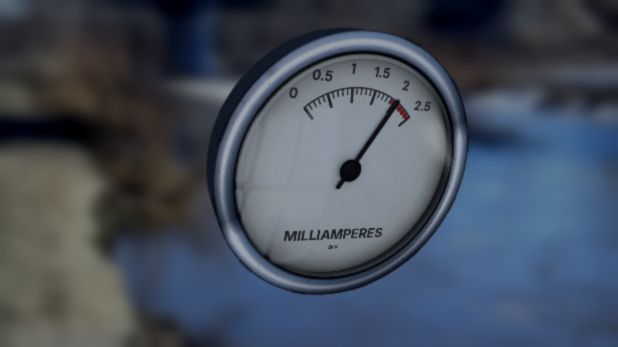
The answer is 2 mA
